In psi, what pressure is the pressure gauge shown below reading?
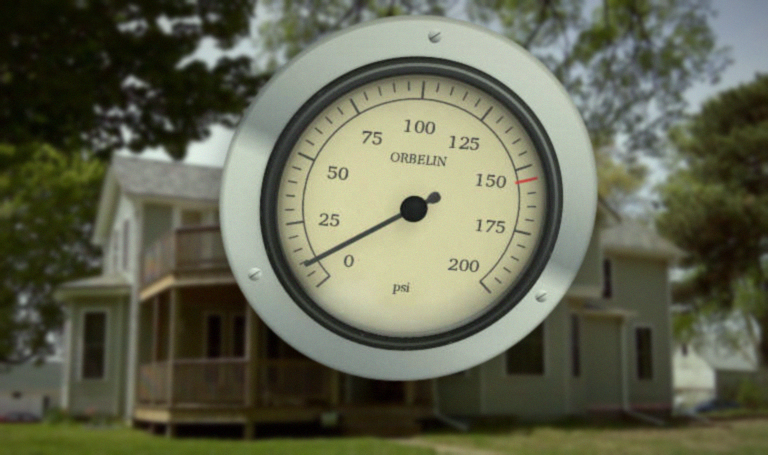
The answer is 10 psi
